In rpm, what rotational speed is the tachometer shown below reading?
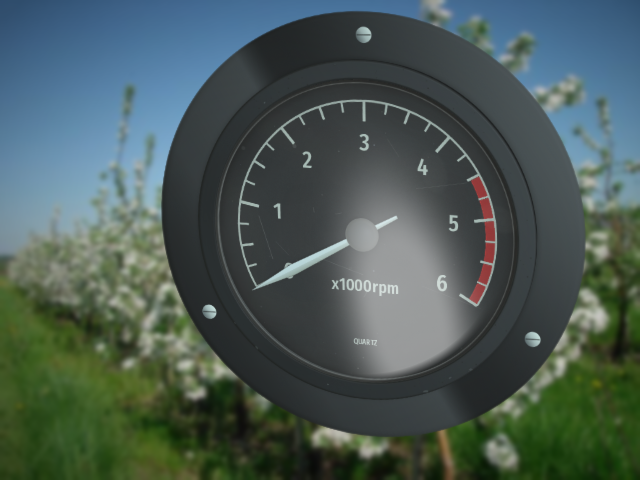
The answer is 0 rpm
